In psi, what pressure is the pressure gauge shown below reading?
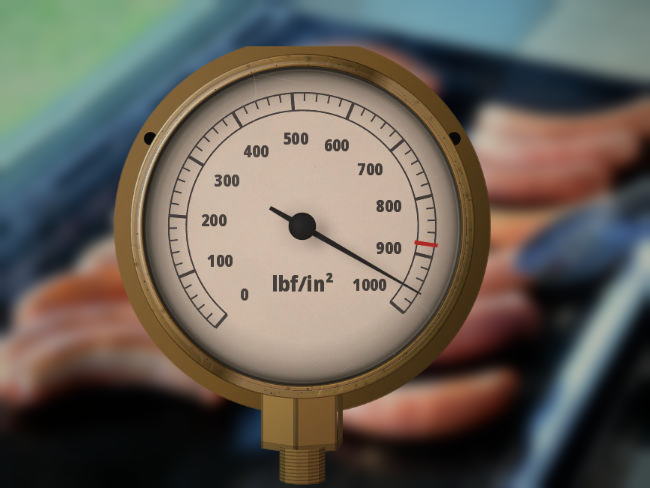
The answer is 960 psi
